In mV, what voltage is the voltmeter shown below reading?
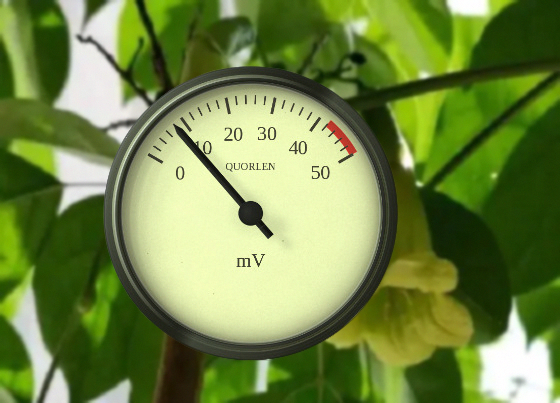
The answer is 8 mV
